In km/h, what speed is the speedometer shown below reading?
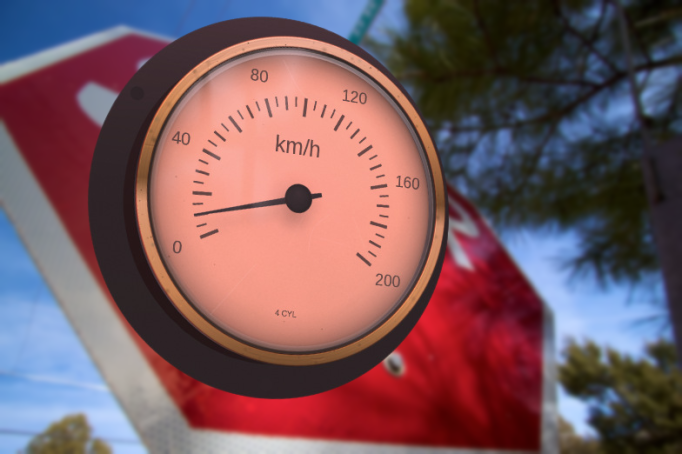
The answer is 10 km/h
